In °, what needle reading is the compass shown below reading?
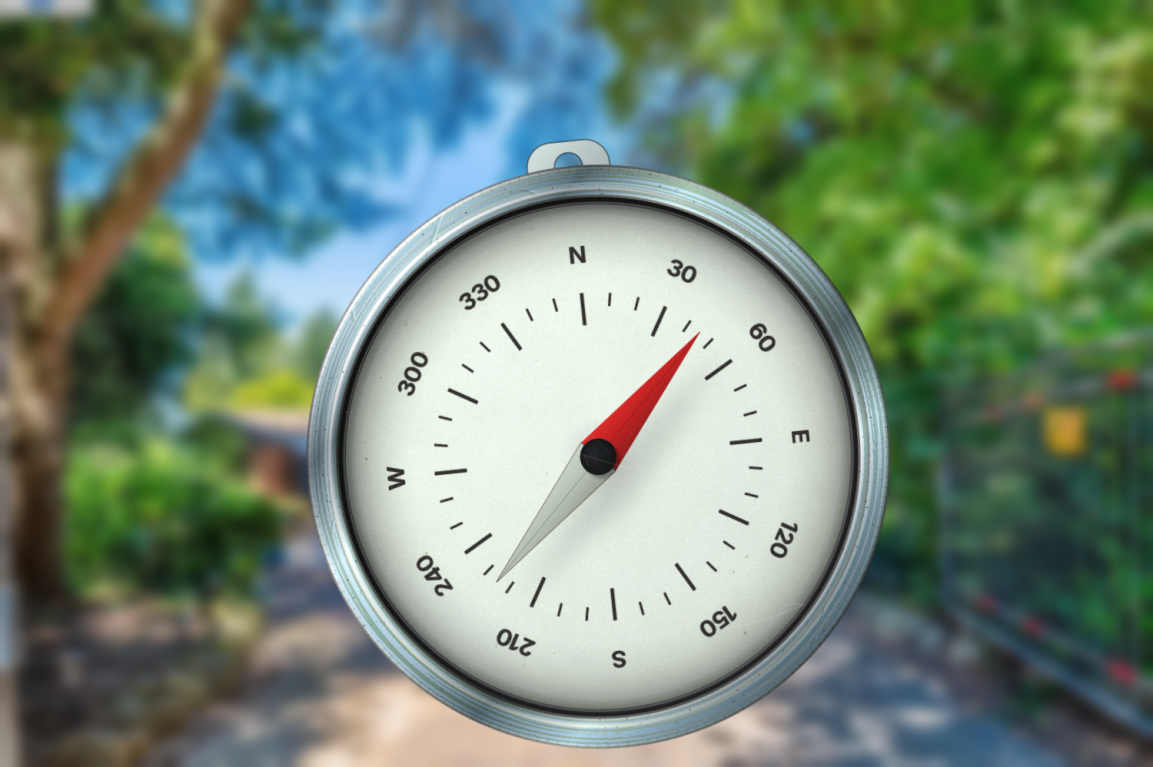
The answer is 45 °
